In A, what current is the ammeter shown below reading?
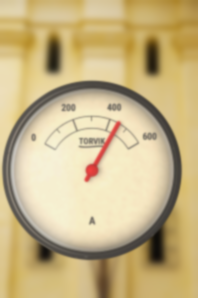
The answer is 450 A
